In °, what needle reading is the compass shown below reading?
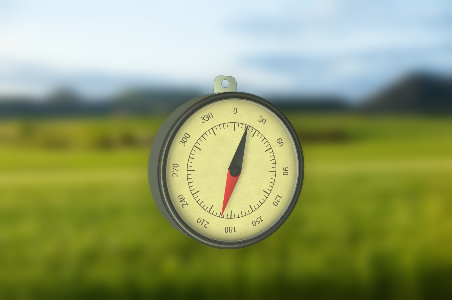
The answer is 195 °
